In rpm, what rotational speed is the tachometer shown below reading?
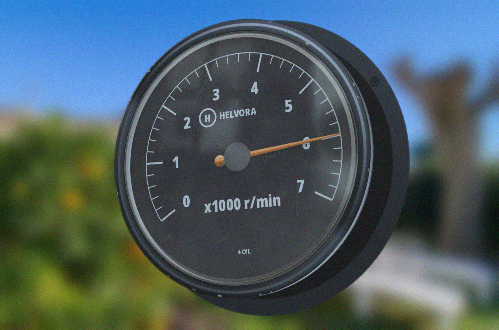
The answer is 6000 rpm
